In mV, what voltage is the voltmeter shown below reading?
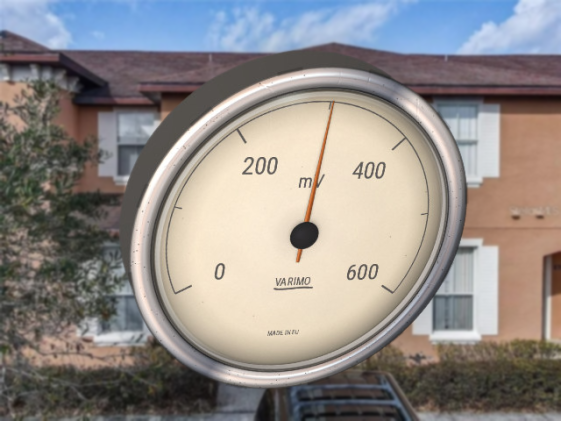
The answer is 300 mV
